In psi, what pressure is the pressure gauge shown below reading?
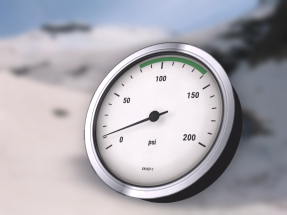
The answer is 10 psi
